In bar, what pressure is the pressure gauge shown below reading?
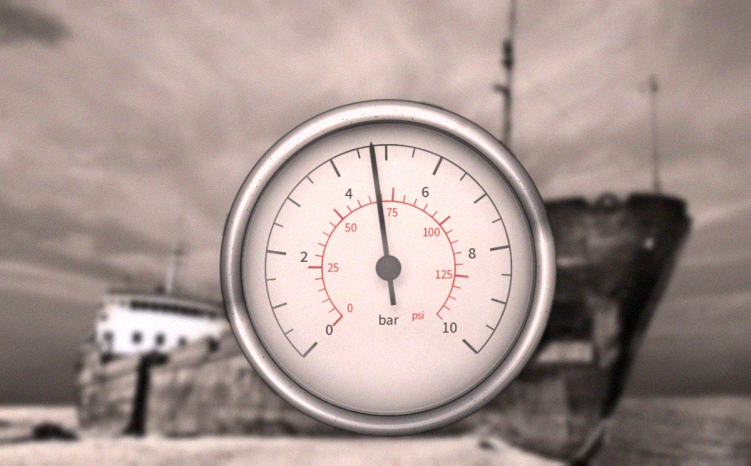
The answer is 4.75 bar
